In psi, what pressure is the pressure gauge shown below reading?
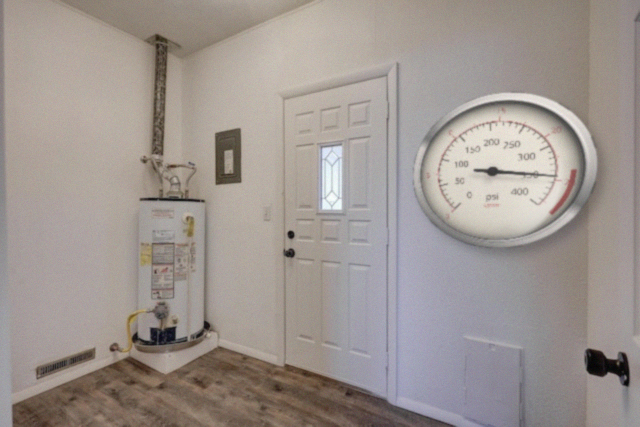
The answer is 350 psi
